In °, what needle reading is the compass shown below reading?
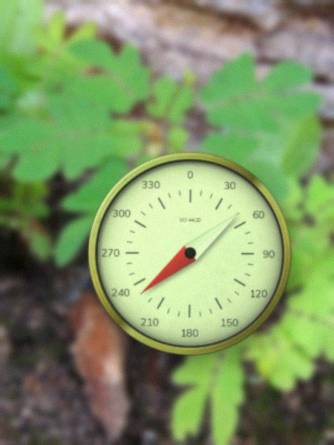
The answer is 230 °
